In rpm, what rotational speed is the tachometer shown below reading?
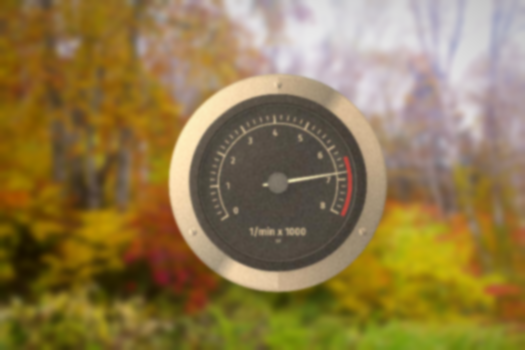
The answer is 6800 rpm
